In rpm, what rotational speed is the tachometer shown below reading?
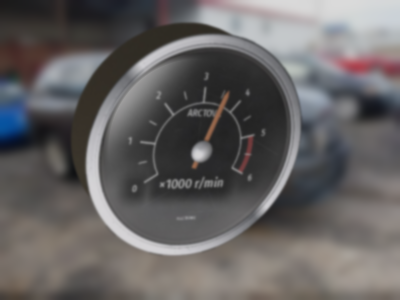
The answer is 3500 rpm
